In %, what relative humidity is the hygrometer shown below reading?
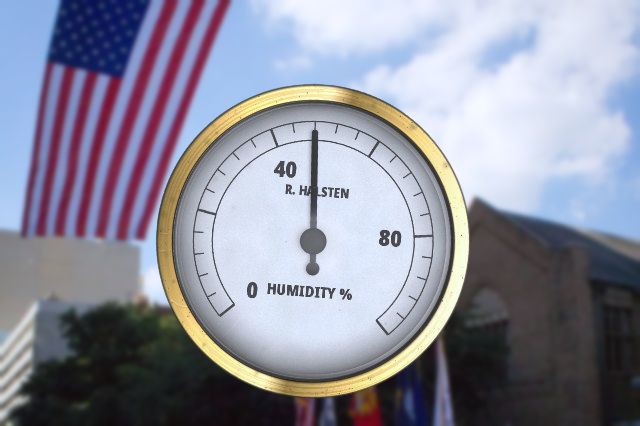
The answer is 48 %
